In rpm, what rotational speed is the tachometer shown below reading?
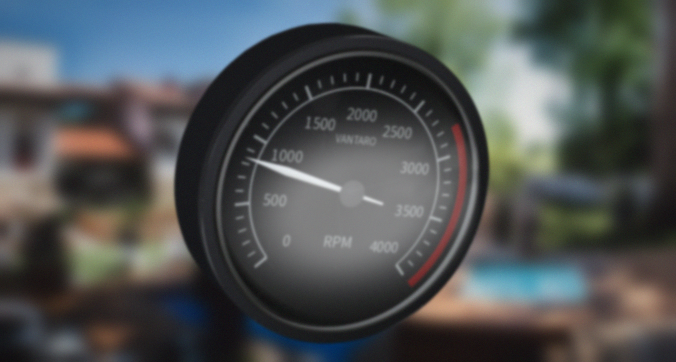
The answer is 850 rpm
